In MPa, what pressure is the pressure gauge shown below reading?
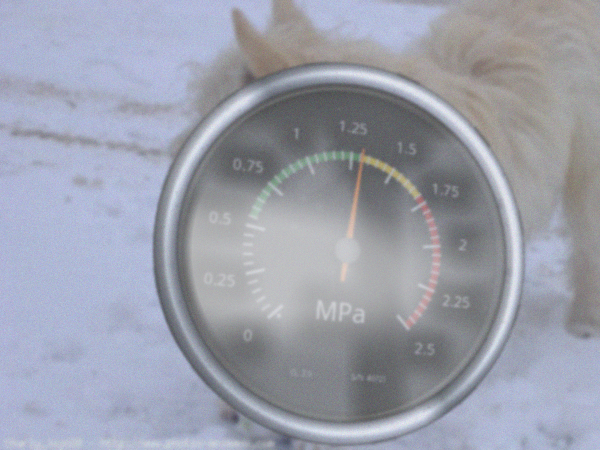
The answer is 1.3 MPa
